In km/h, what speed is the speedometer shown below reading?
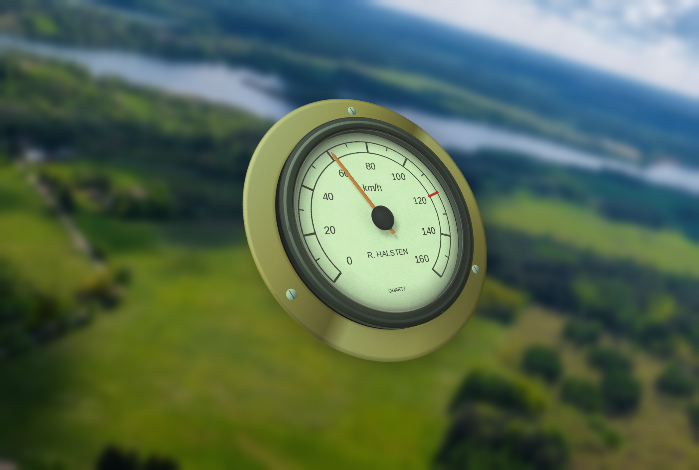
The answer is 60 km/h
